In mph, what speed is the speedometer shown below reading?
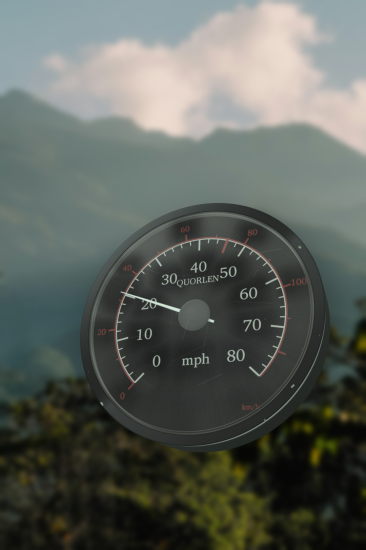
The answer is 20 mph
